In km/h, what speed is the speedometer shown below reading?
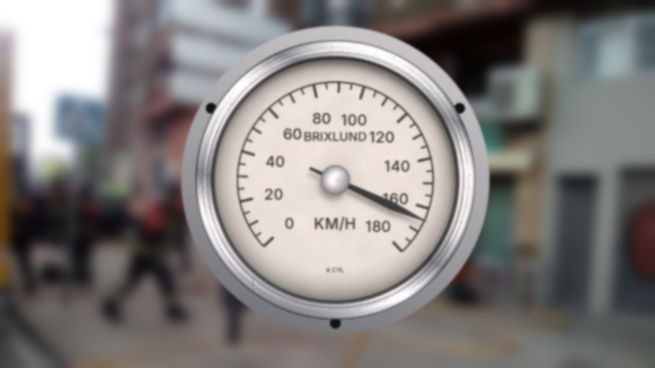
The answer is 165 km/h
